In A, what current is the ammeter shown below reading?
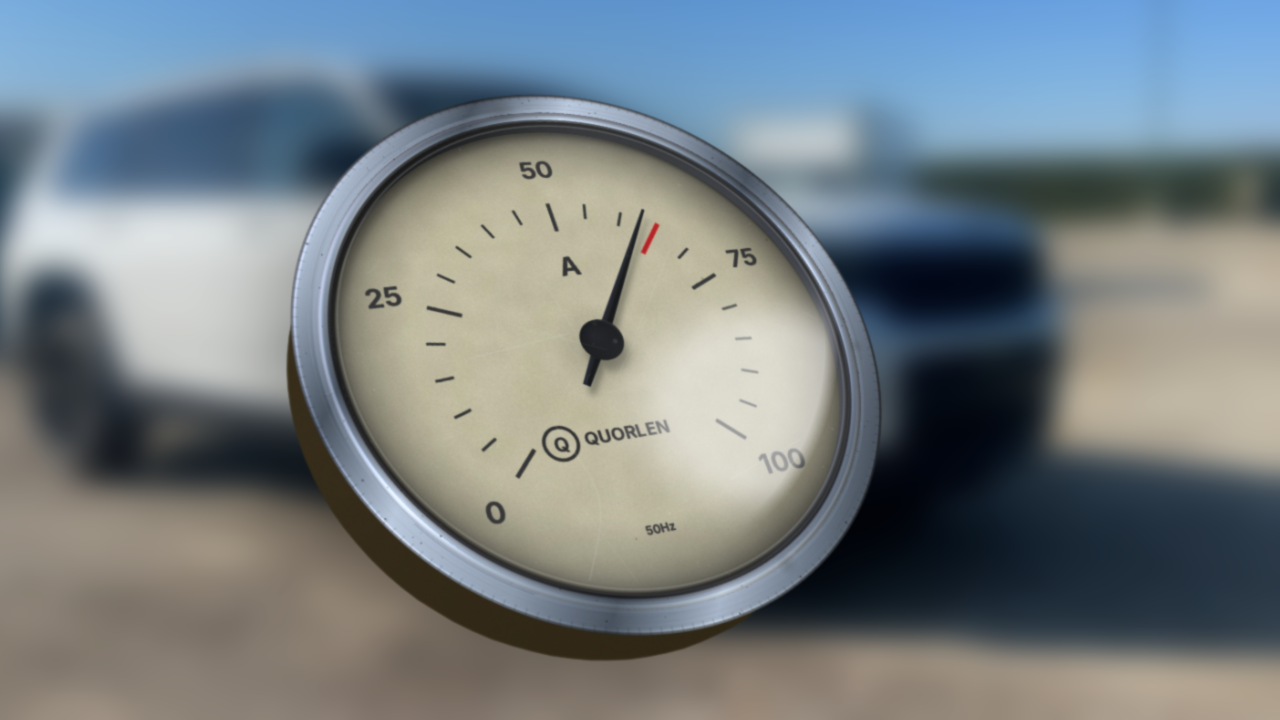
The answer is 62.5 A
